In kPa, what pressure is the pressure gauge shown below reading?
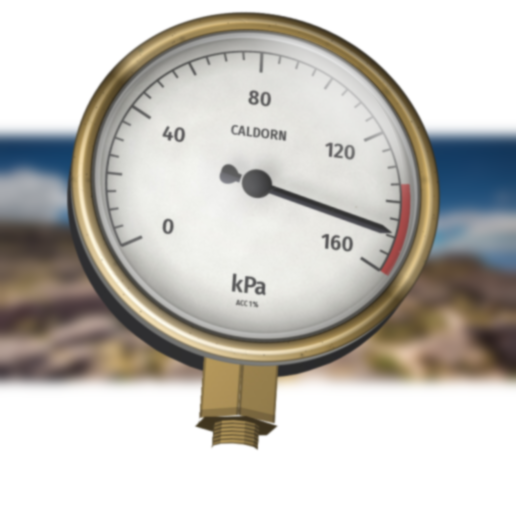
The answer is 150 kPa
